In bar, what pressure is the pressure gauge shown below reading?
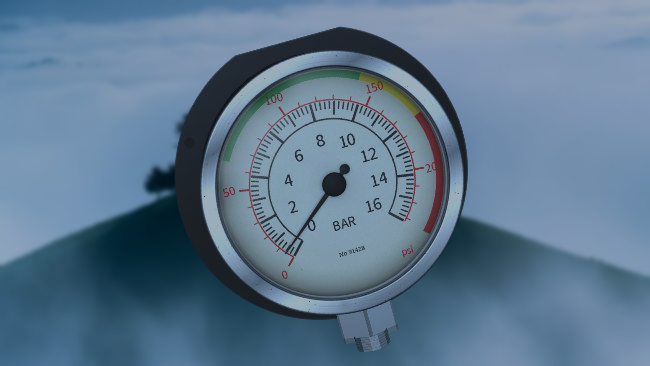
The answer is 0.4 bar
